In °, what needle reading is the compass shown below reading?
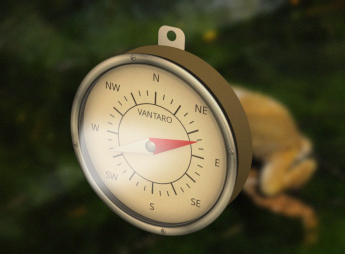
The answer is 70 °
